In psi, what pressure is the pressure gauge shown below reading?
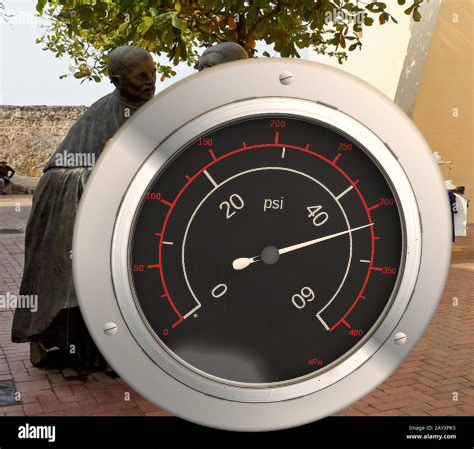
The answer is 45 psi
